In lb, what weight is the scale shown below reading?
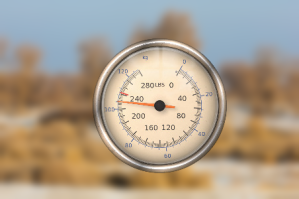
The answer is 230 lb
